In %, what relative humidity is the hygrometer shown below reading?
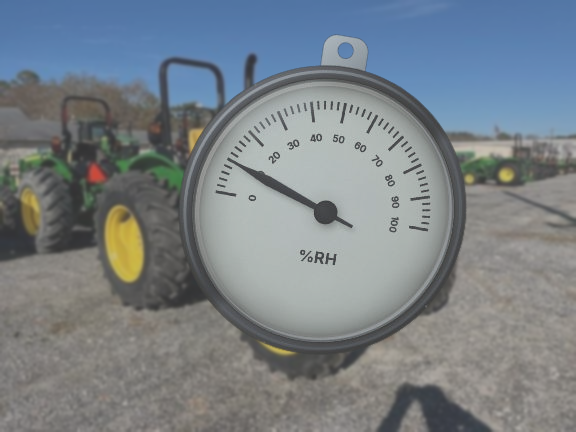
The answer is 10 %
